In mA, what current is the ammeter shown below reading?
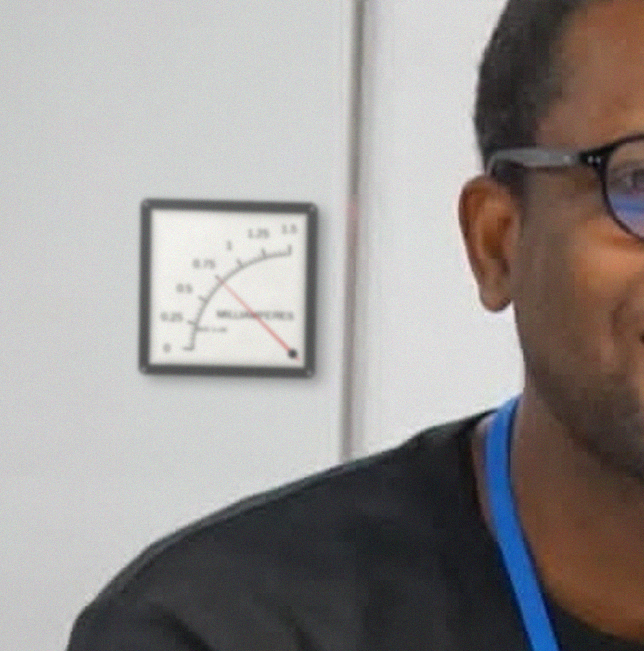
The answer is 0.75 mA
